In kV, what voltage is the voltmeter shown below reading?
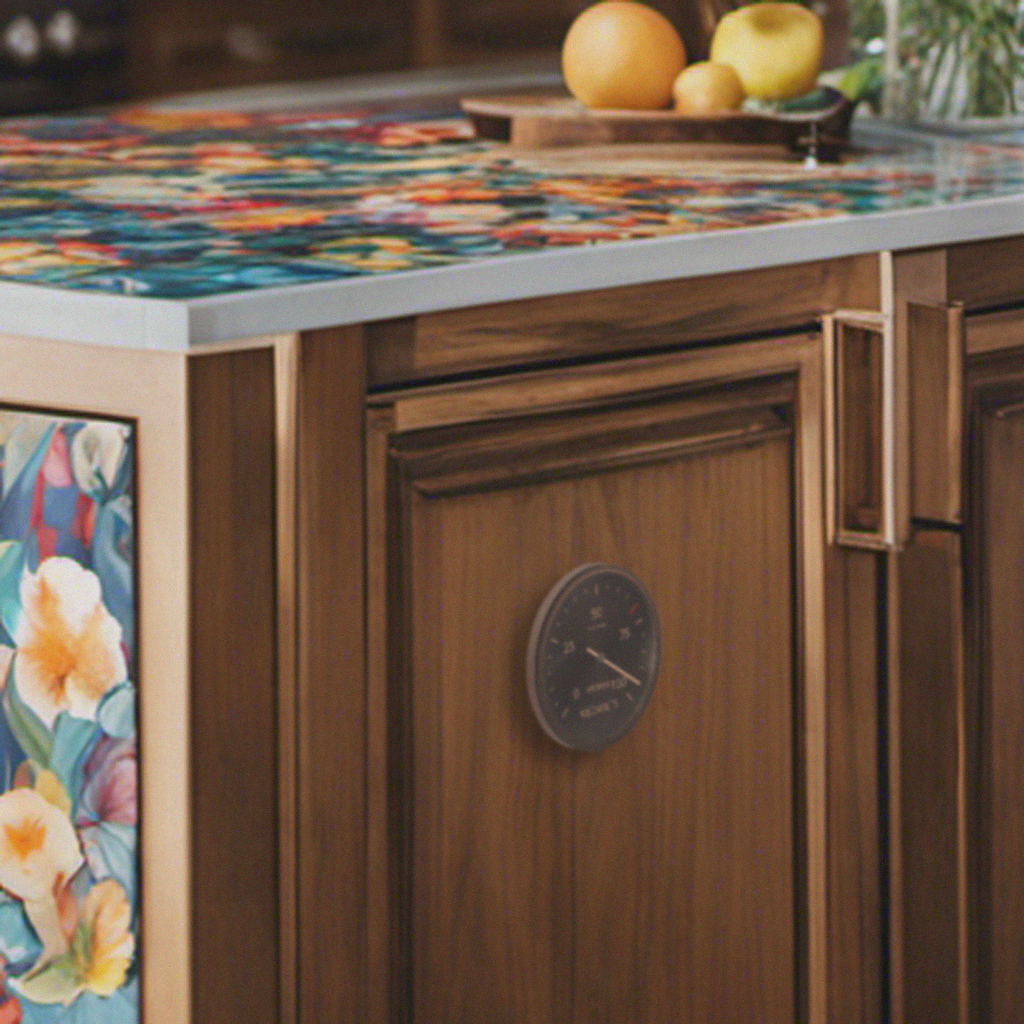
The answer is 95 kV
